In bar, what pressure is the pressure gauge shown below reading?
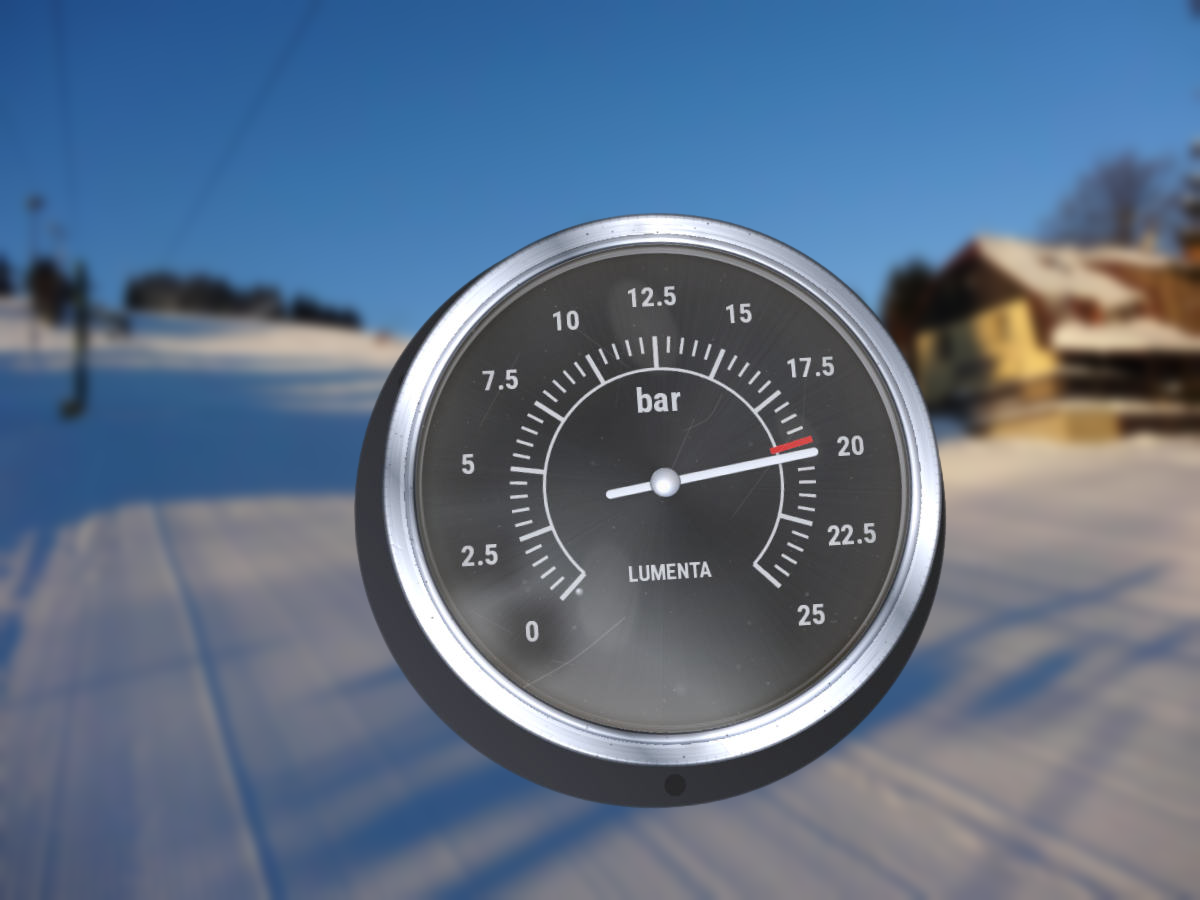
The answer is 20 bar
